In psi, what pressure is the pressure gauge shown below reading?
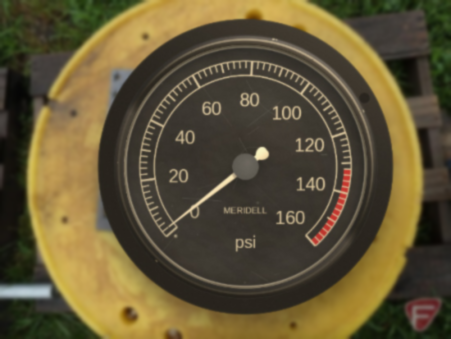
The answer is 2 psi
